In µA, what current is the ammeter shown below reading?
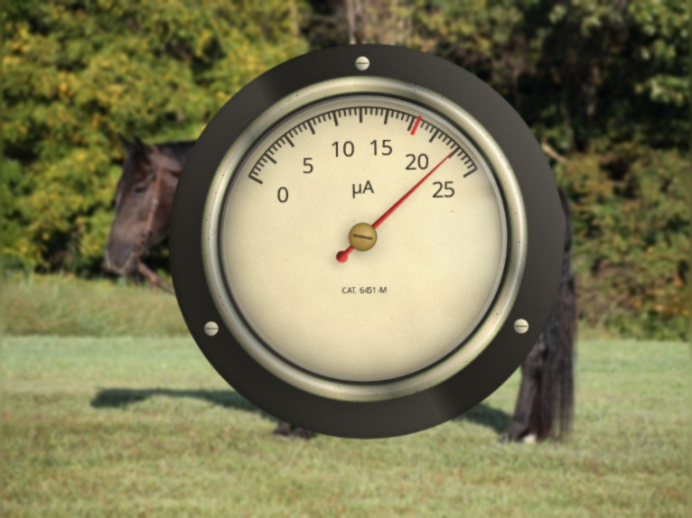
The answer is 22.5 µA
